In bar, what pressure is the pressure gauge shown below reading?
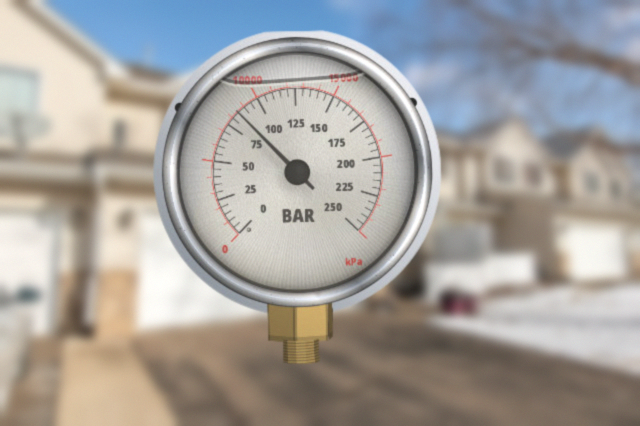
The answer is 85 bar
